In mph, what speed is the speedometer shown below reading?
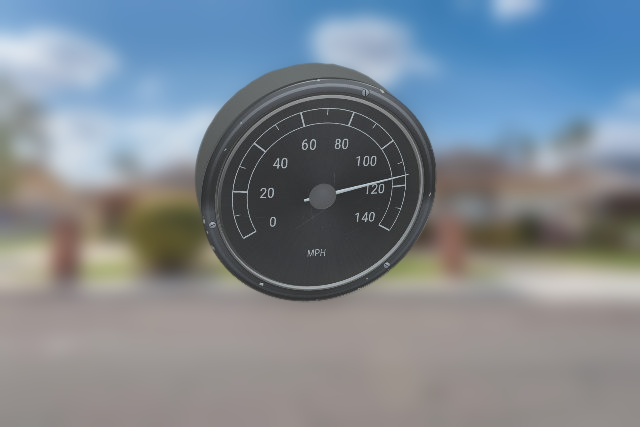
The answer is 115 mph
